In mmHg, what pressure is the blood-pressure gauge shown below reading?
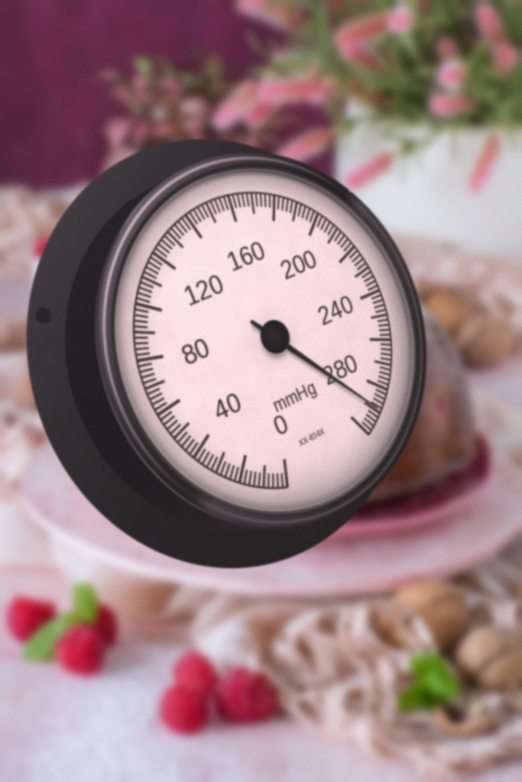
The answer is 290 mmHg
